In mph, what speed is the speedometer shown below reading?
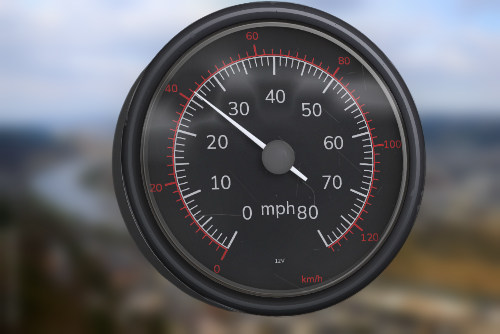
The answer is 26 mph
